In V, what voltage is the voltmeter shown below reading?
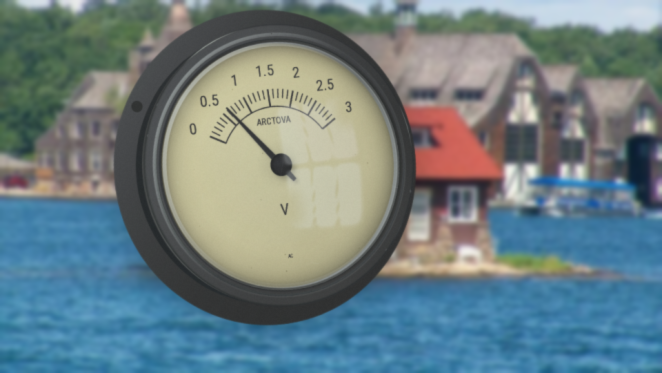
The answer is 0.6 V
